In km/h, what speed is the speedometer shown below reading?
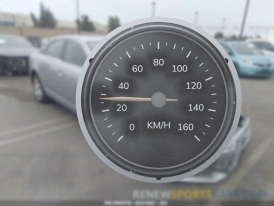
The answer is 27.5 km/h
